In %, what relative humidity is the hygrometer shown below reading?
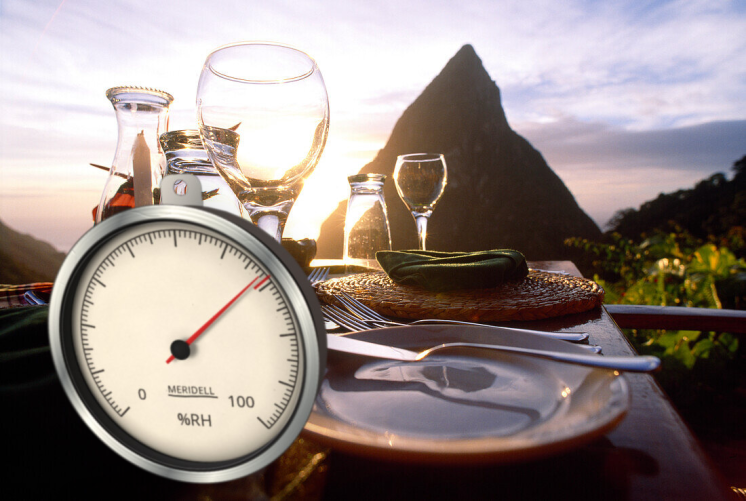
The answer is 68 %
